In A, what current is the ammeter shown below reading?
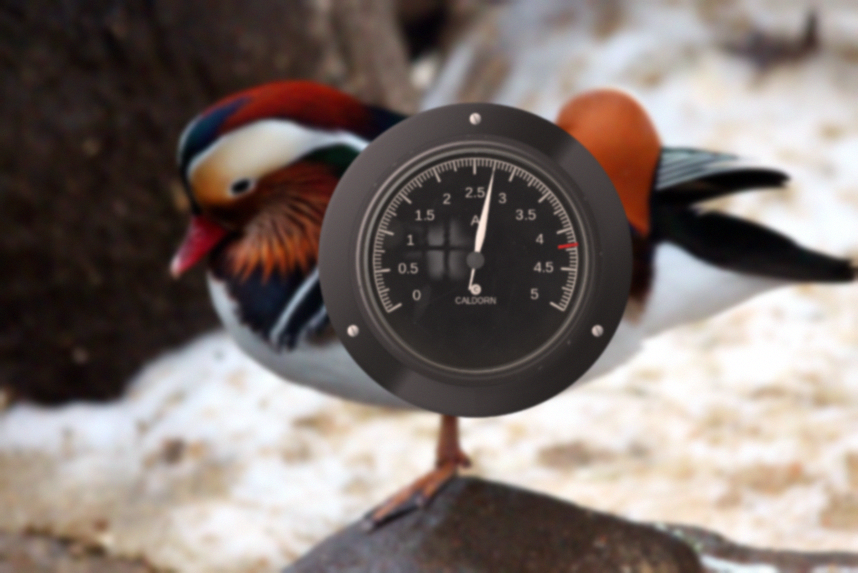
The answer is 2.75 A
